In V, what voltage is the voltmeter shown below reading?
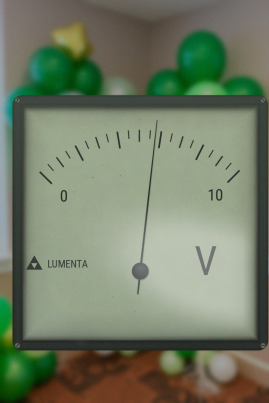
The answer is 5.75 V
